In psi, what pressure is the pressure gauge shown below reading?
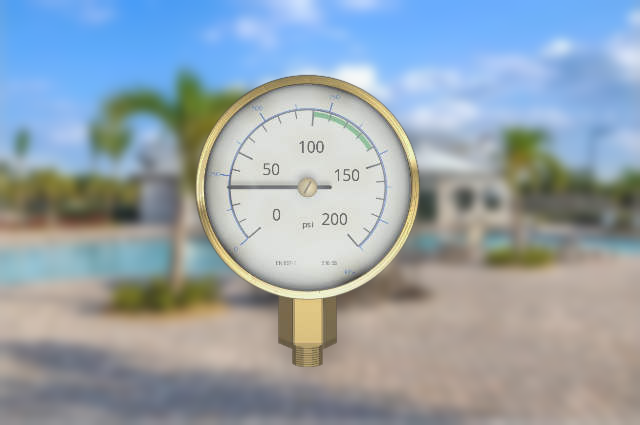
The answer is 30 psi
